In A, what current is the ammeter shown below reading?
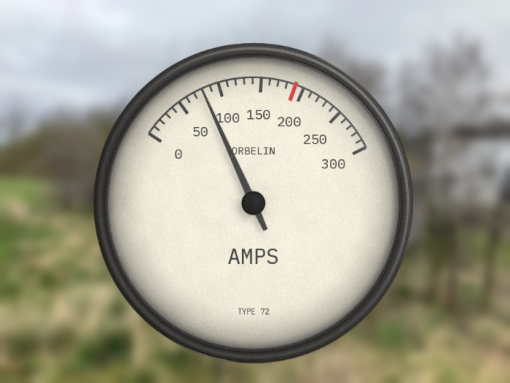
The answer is 80 A
